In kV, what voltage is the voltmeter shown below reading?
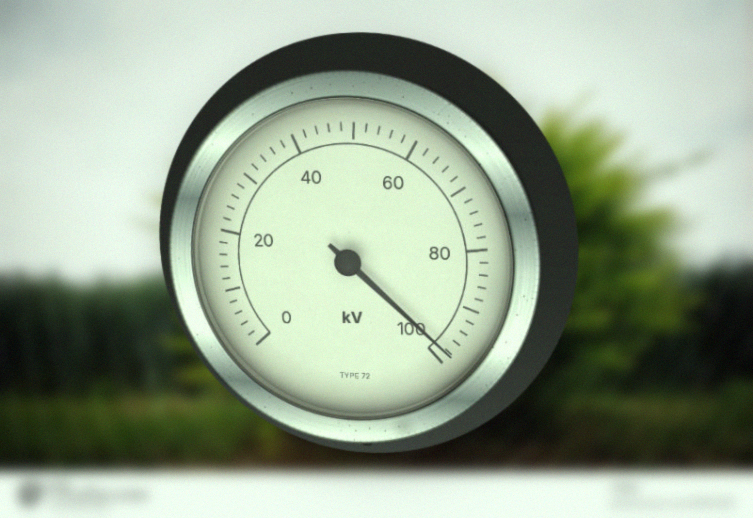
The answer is 98 kV
